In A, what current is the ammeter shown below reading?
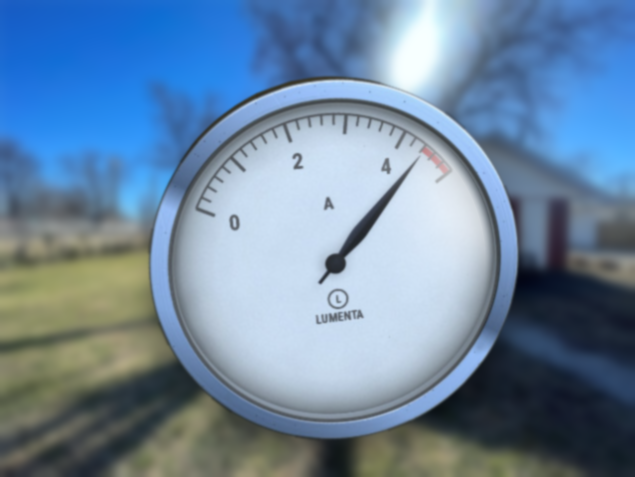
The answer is 4.4 A
